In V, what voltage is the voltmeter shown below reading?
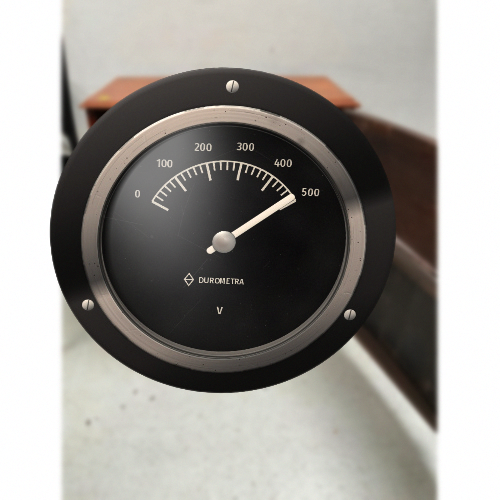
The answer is 480 V
